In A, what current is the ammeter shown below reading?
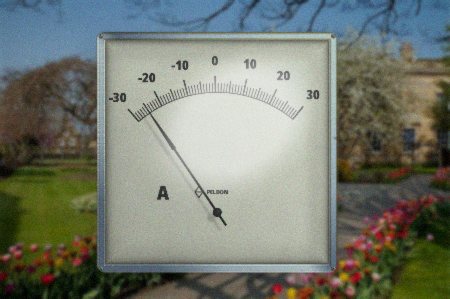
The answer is -25 A
